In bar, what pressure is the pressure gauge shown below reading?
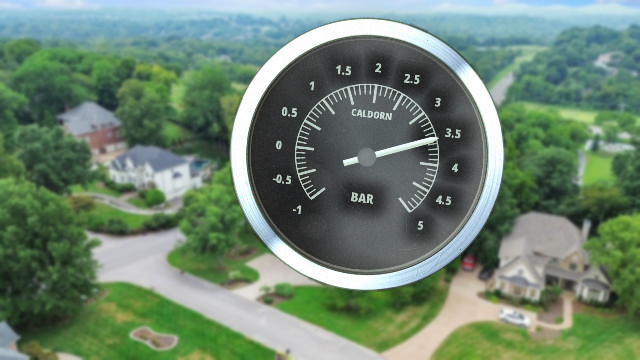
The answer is 3.5 bar
